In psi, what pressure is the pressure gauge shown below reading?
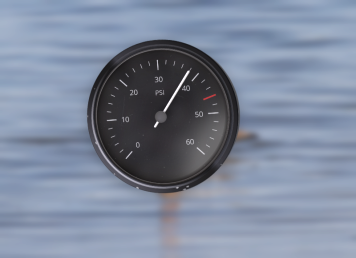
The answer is 38 psi
